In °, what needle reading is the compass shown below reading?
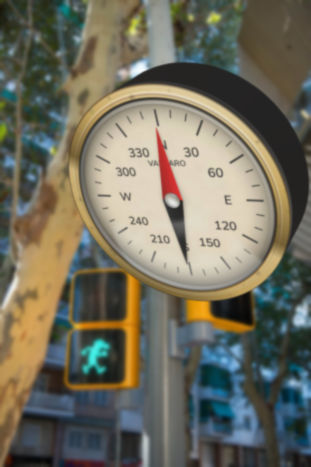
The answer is 0 °
